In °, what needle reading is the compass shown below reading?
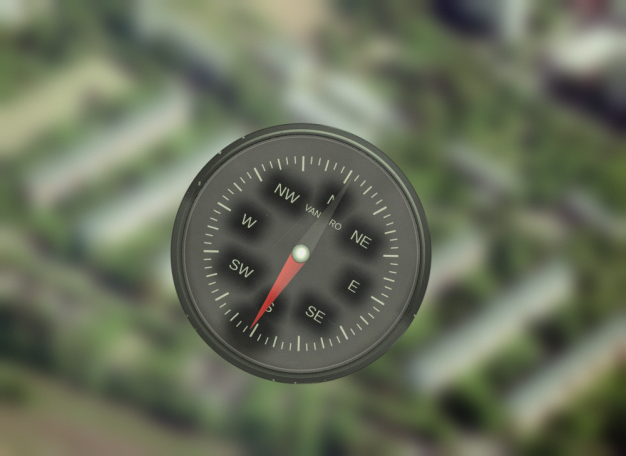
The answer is 182.5 °
